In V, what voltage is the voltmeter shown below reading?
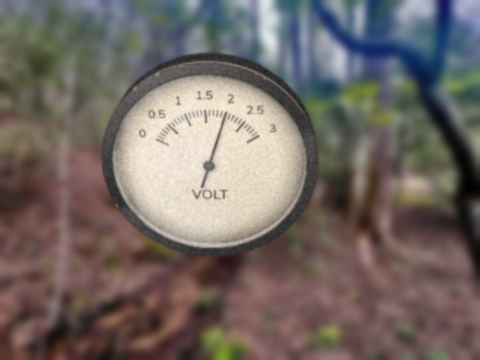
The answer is 2 V
